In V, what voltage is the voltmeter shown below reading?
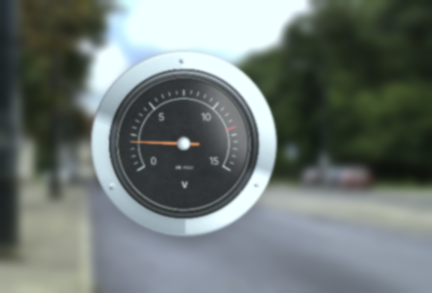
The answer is 2 V
